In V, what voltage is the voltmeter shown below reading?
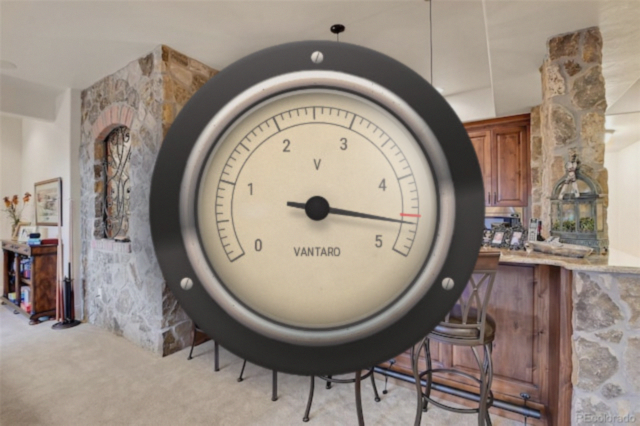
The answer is 4.6 V
